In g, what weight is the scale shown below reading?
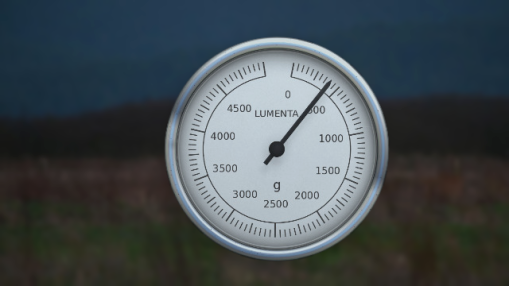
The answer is 400 g
